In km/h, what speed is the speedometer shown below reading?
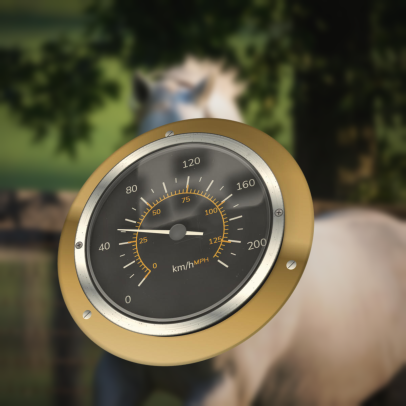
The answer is 50 km/h
